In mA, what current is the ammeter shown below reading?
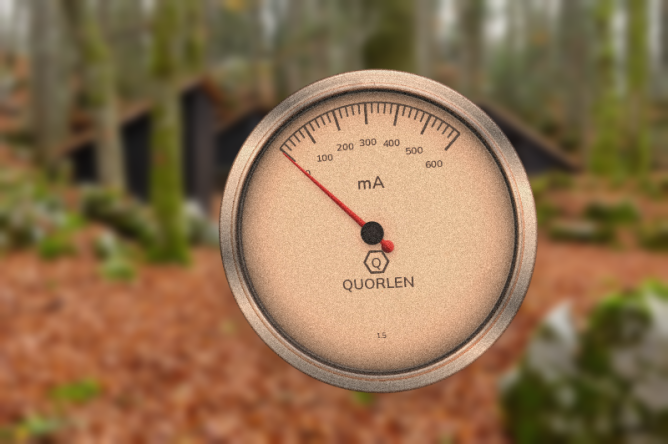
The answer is 0 mA
